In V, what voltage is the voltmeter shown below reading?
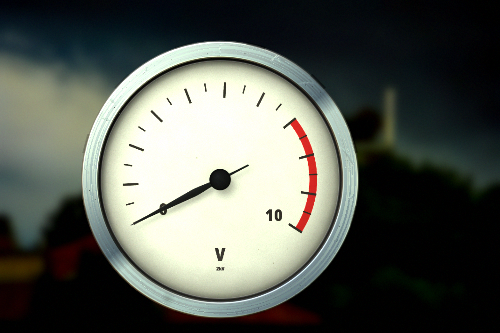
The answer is 0 V
